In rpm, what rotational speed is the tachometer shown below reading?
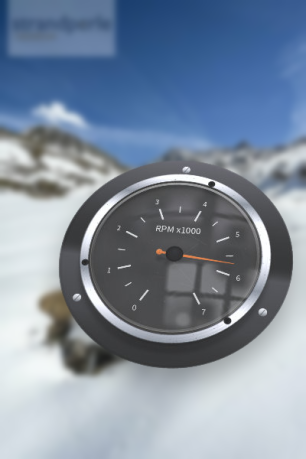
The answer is 5750 rpm
